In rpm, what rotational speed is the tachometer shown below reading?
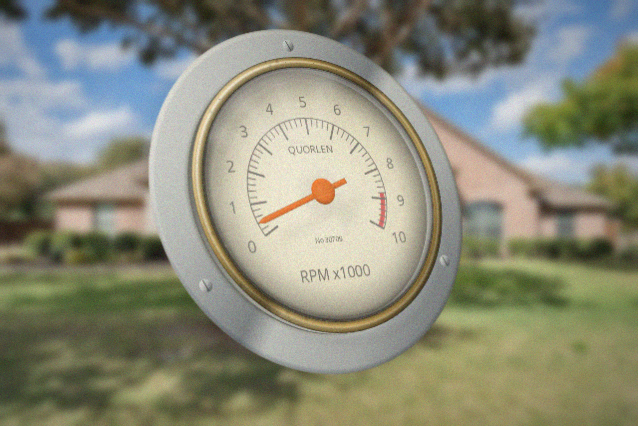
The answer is 400 rpm
